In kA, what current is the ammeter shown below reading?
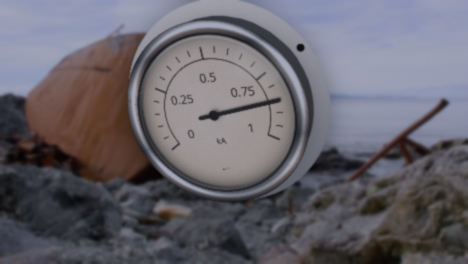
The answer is 0.85 kA
